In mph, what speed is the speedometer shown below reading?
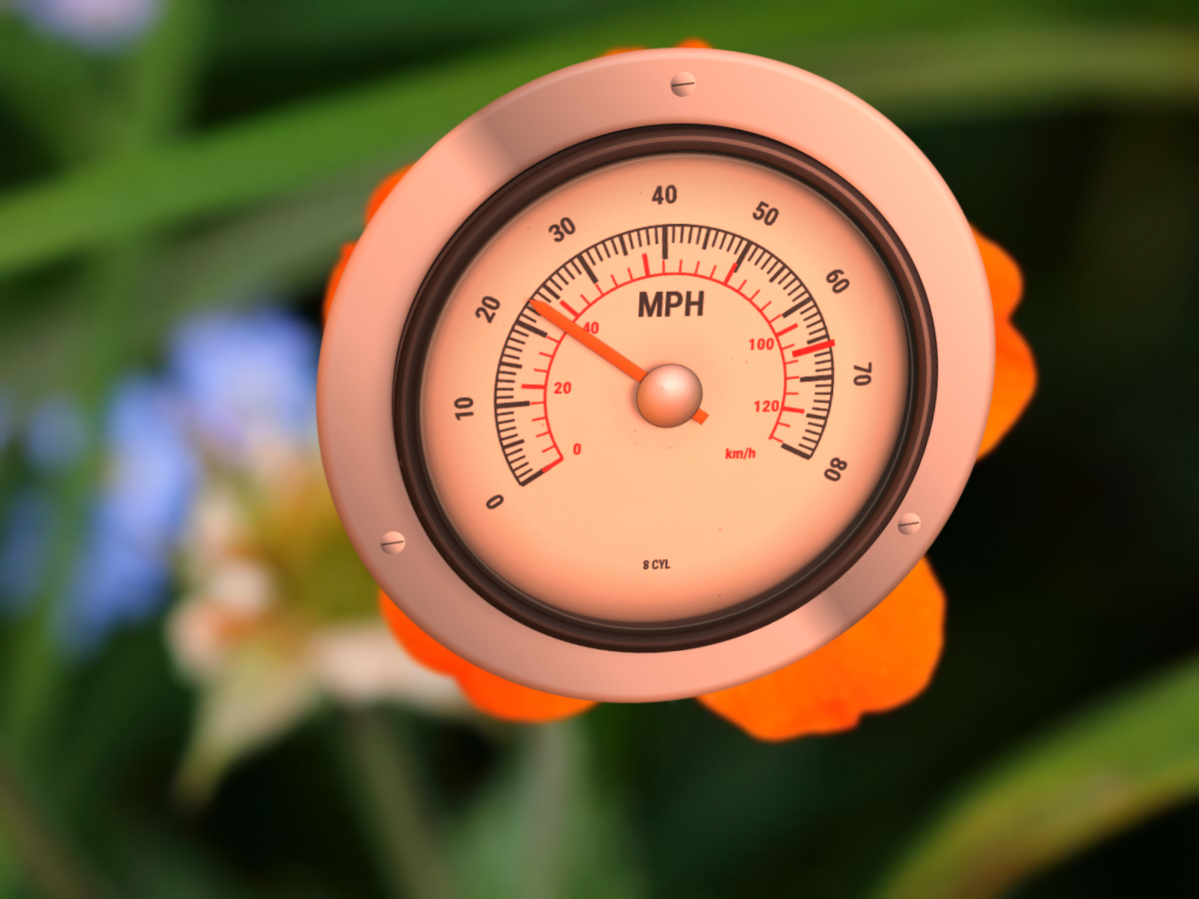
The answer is 23 mph
